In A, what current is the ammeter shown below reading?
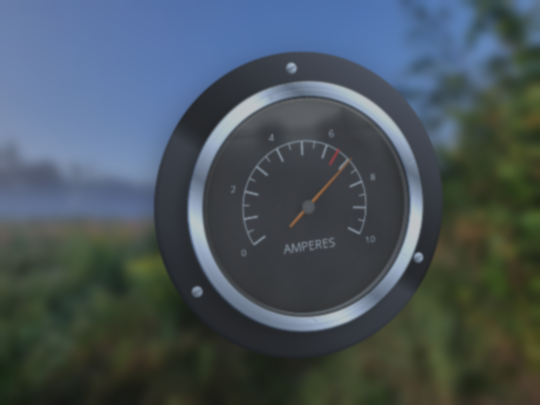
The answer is 7 A
